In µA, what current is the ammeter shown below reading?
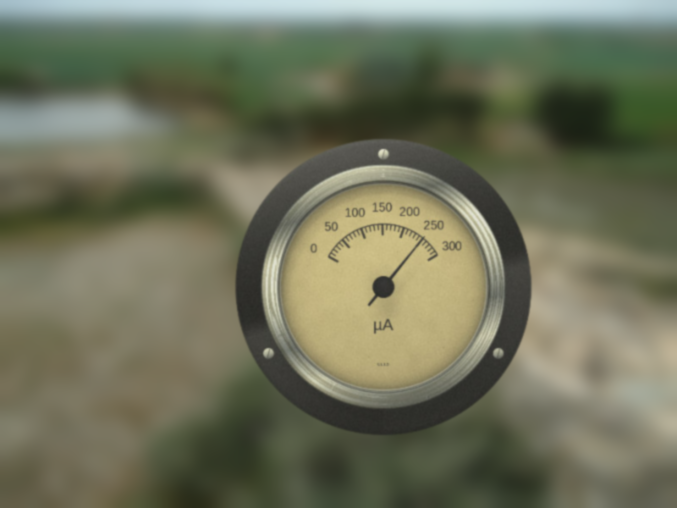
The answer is 250 µA
